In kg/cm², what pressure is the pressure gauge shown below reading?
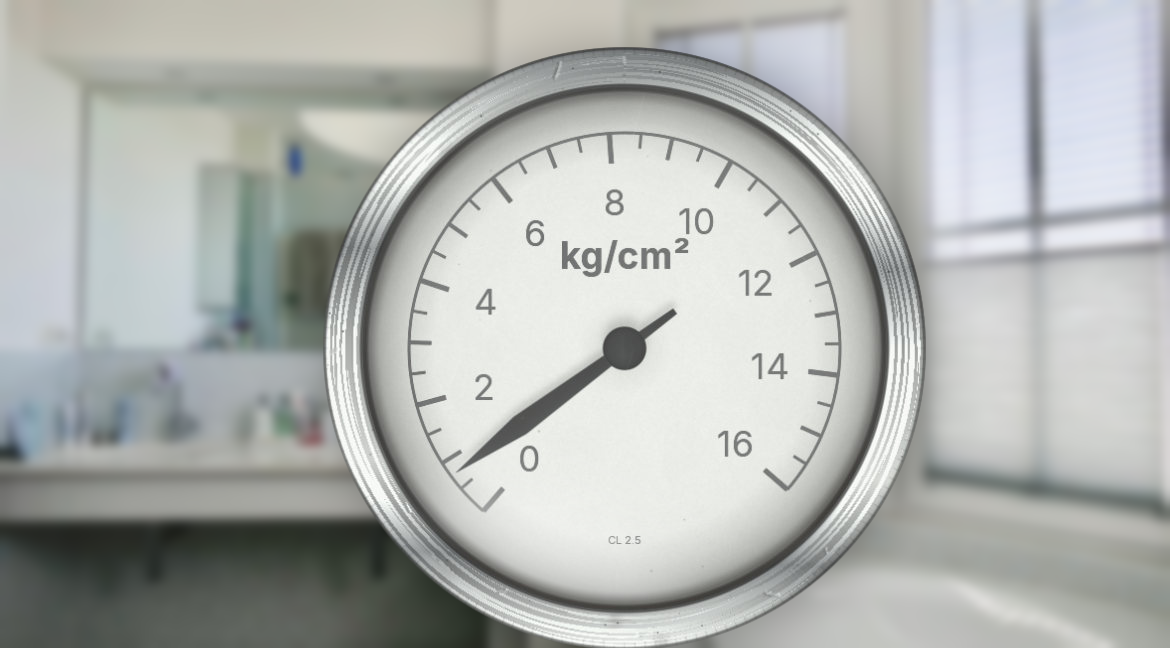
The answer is 0.75 kg/cm²
